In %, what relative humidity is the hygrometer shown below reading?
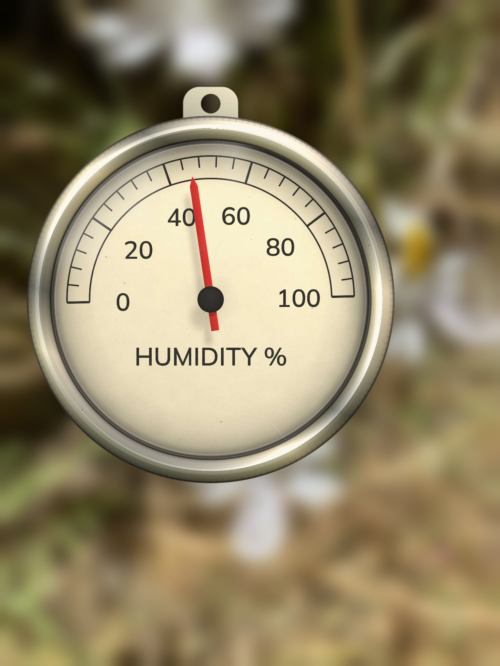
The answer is 46 %
